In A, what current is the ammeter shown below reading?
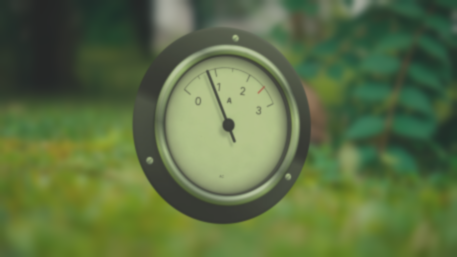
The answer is 0.75 A
